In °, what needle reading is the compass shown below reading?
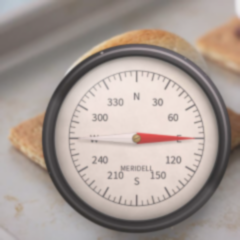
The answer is 90 °
